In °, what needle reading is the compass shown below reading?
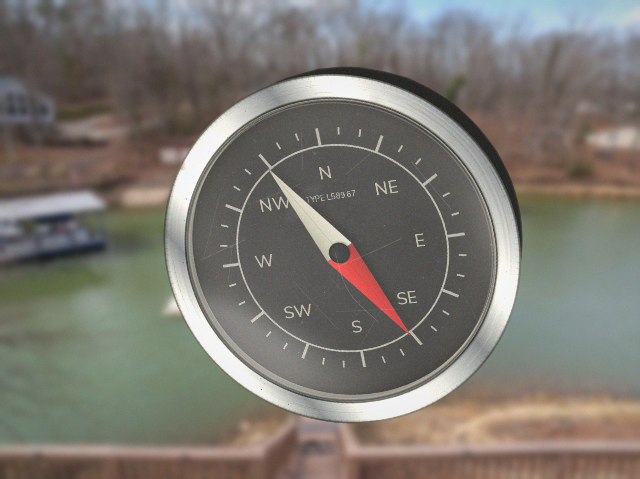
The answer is 150 °
